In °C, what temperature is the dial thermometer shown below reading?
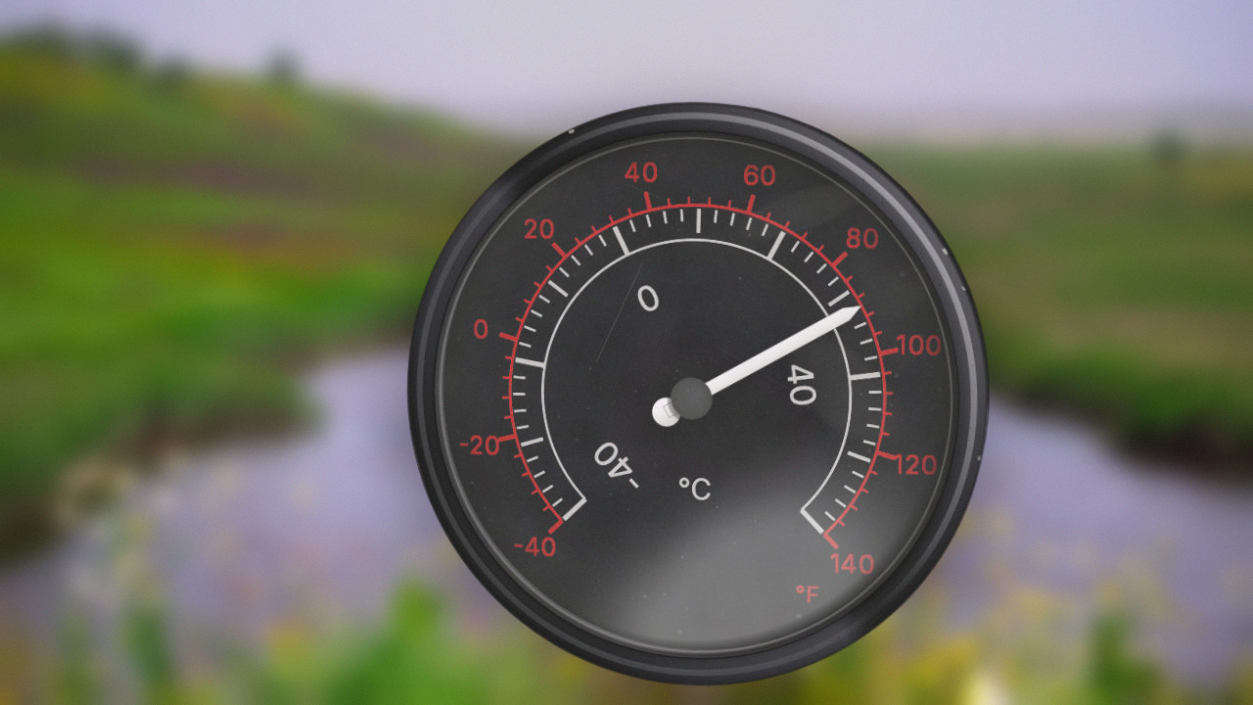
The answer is 32 °C
